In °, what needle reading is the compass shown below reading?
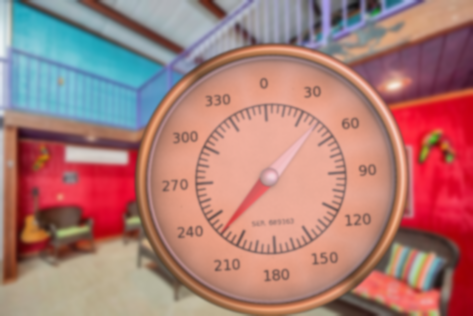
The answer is 225 °
